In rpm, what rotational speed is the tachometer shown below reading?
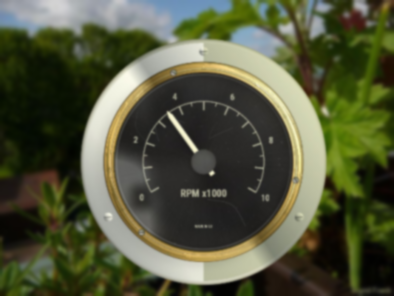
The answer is 3500 rpm
